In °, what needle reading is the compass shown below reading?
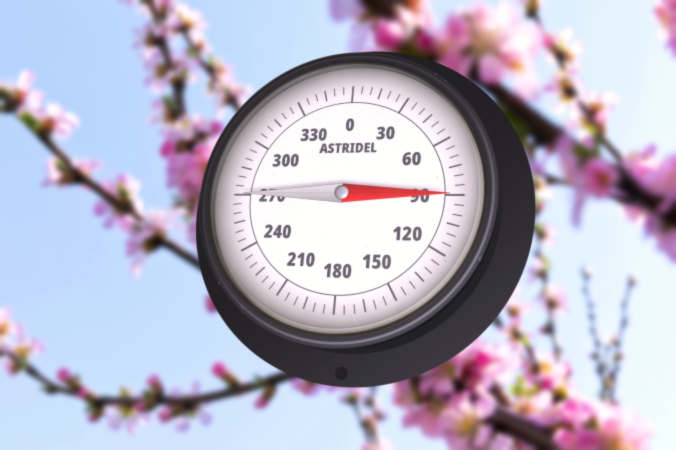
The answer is 90 °
